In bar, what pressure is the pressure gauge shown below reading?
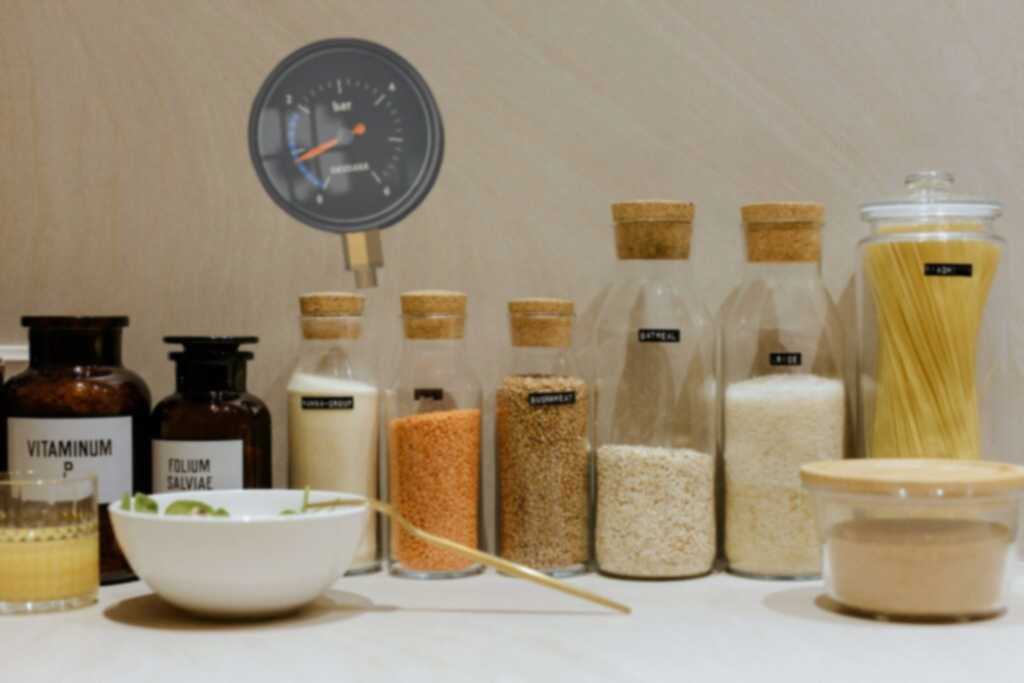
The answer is 0.8 bar
